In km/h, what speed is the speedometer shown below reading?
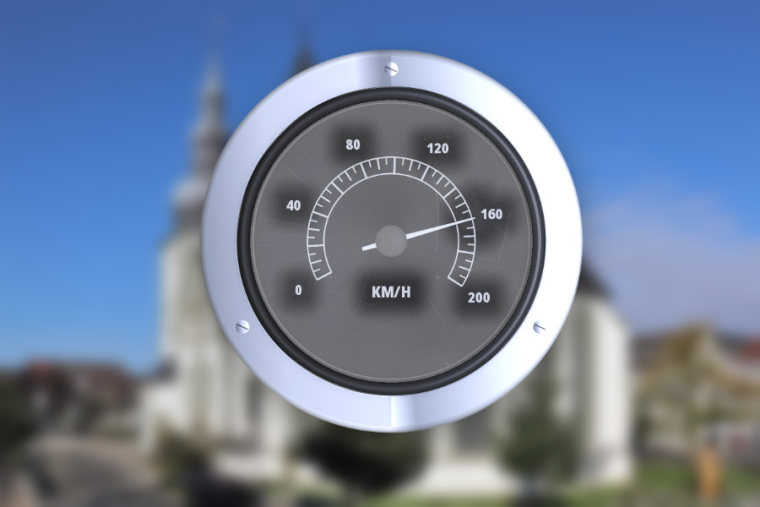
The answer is 160 km/h
